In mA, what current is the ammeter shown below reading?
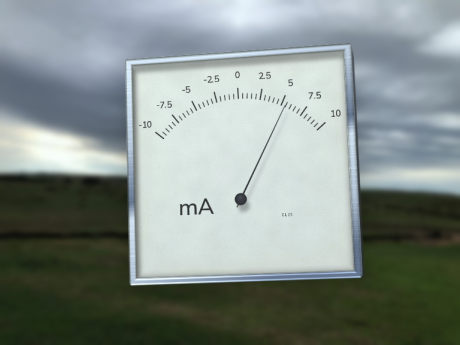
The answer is 5.5 mA
